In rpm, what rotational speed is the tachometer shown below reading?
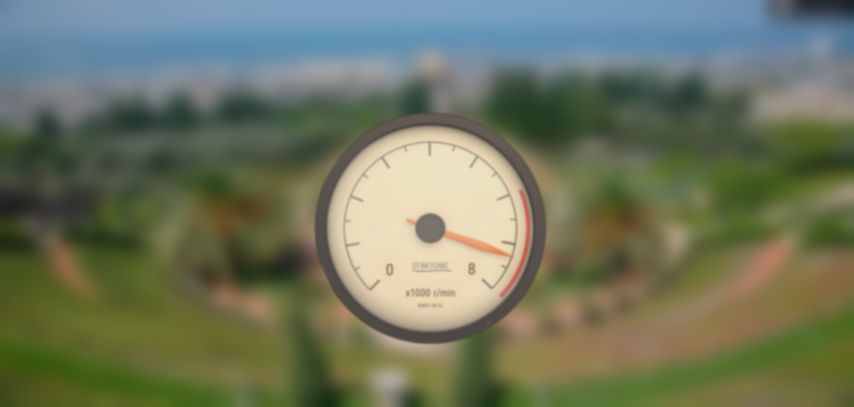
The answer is 7250 rpm
